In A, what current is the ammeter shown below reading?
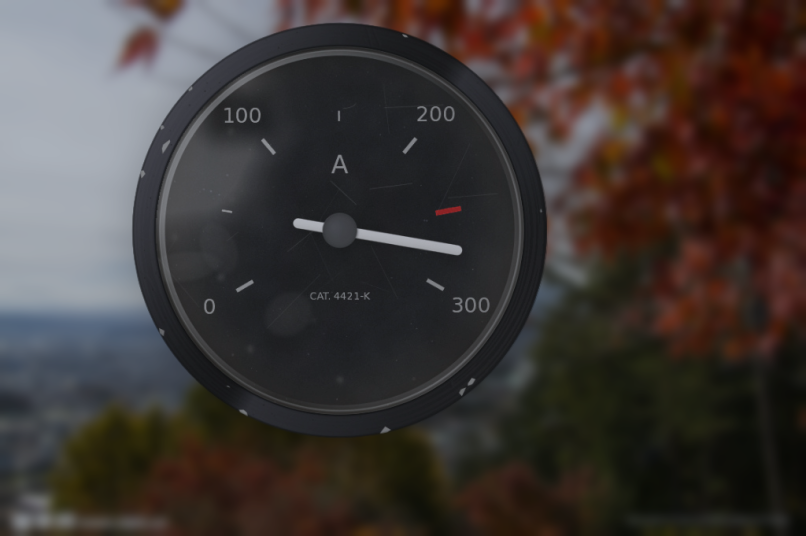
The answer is 275 A
